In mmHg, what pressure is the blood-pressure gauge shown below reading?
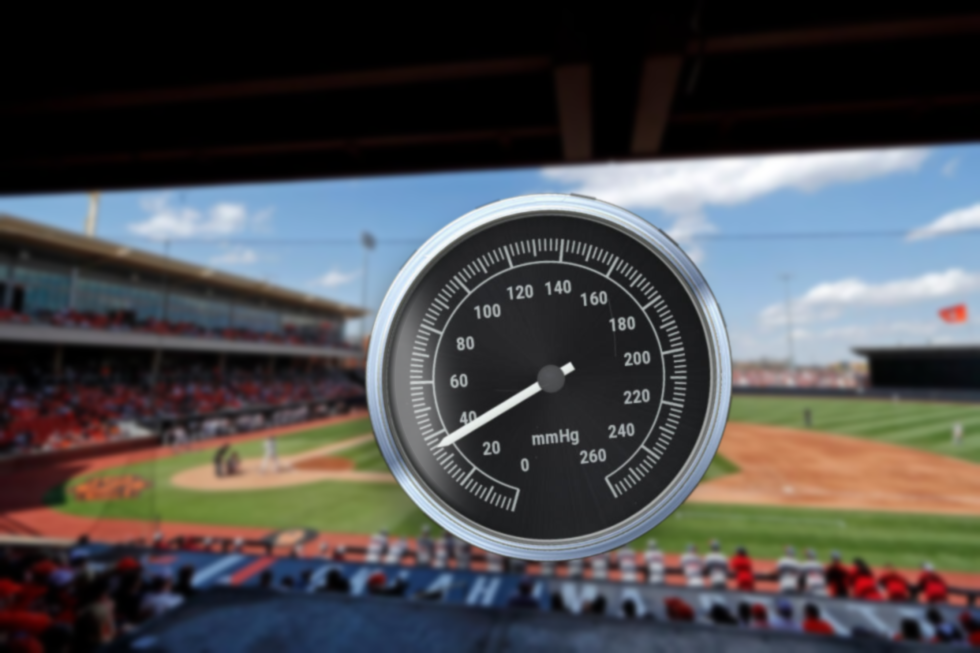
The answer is 36 mmHg
